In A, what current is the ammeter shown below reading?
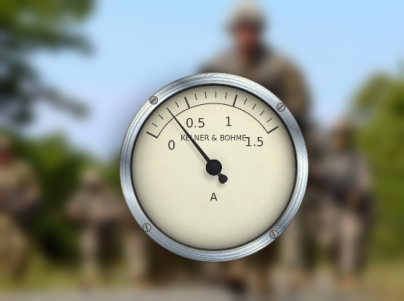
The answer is 0.3 A
